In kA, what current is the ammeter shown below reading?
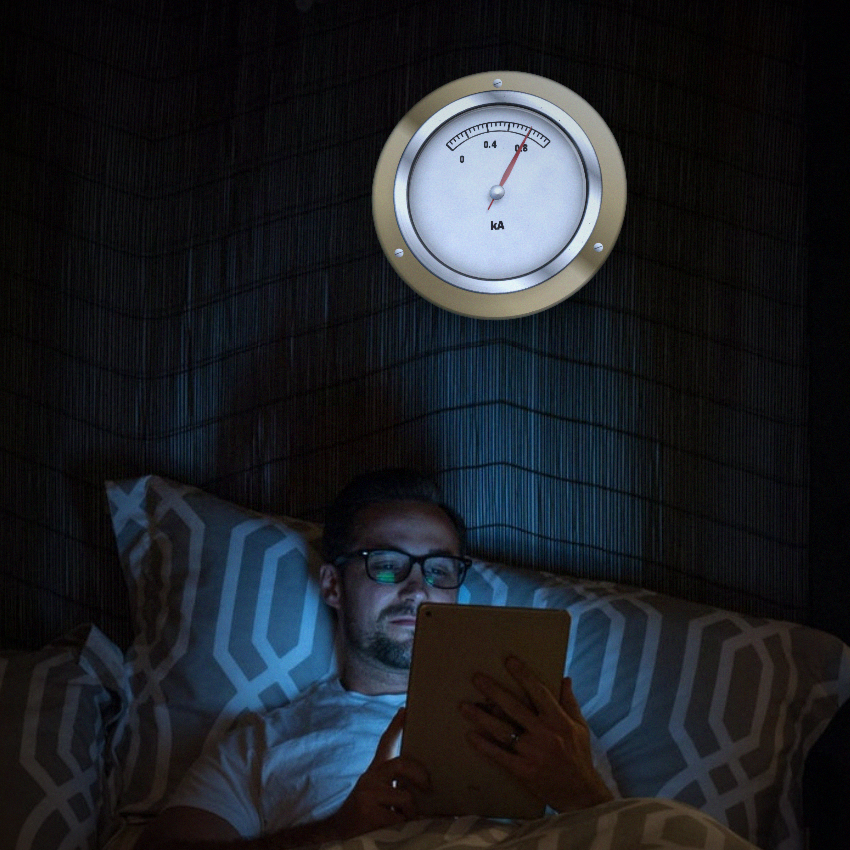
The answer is 0.8 kA
